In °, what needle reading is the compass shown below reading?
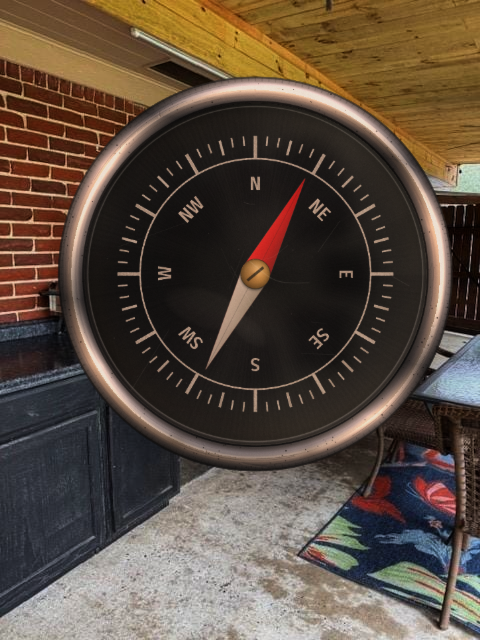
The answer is 27.5 °
